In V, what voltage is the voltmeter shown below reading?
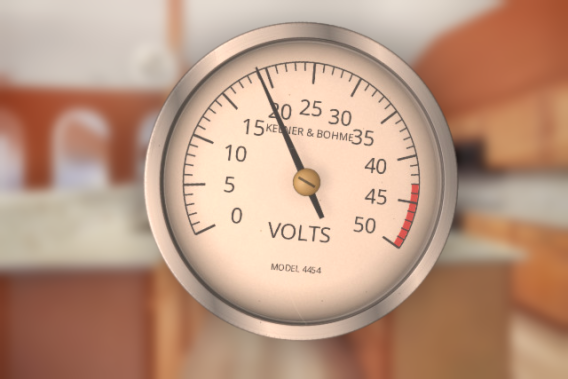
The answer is 19 V
